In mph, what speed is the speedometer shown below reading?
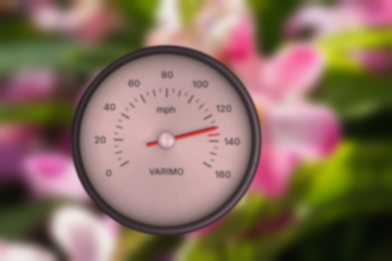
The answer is 130 mph
